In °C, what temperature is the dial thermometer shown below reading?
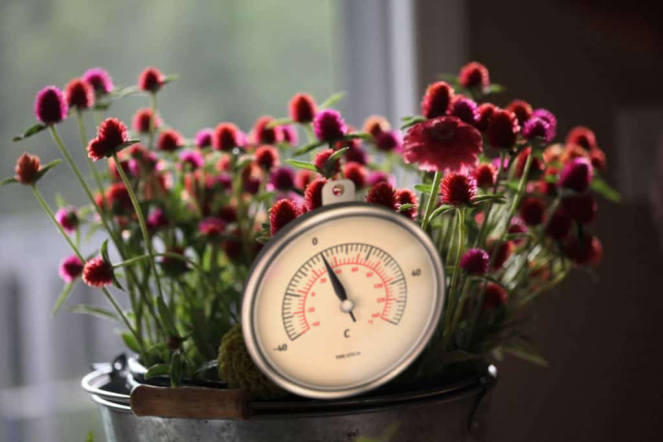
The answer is 0 °C
